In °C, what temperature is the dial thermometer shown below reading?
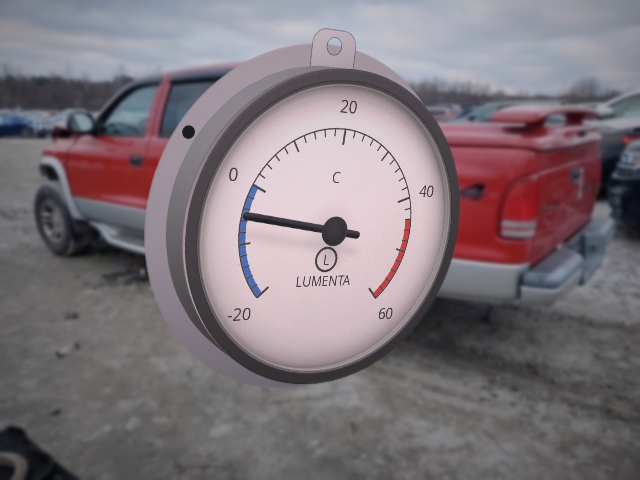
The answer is -5 °C
